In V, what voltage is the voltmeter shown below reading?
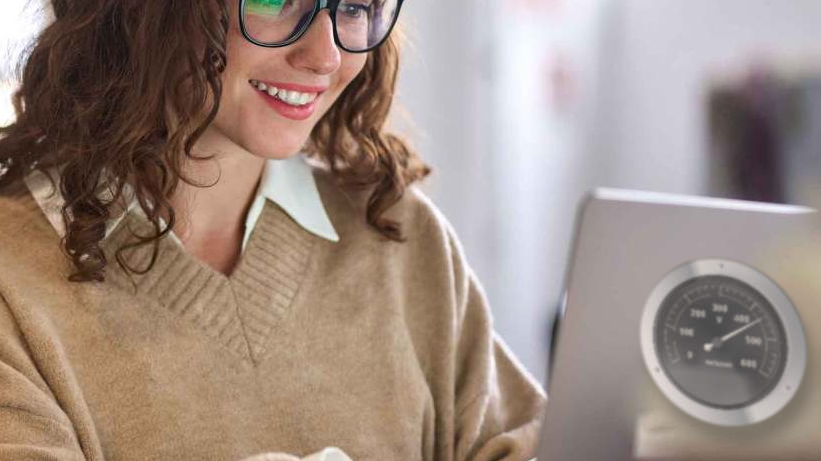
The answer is 440 V
